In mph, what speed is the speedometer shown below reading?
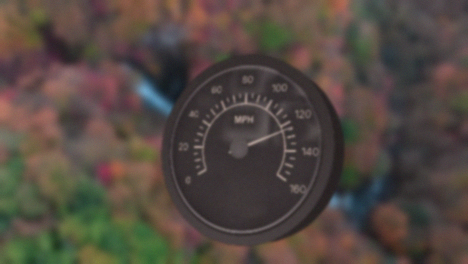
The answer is 125 mph
